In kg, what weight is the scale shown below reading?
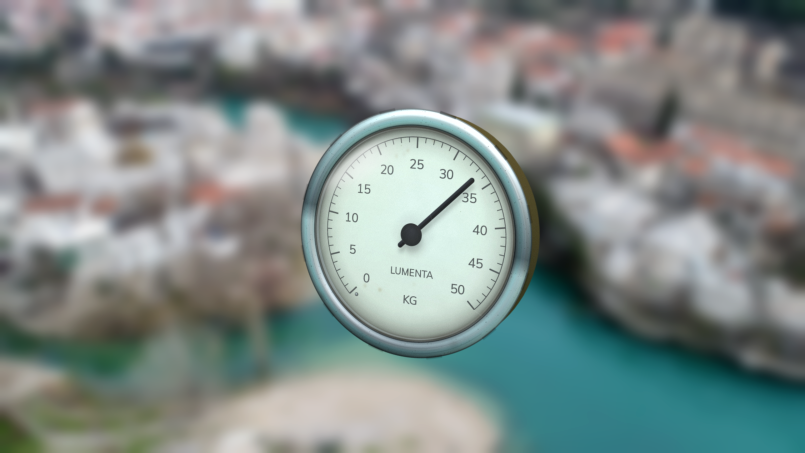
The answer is 33.5 kg
